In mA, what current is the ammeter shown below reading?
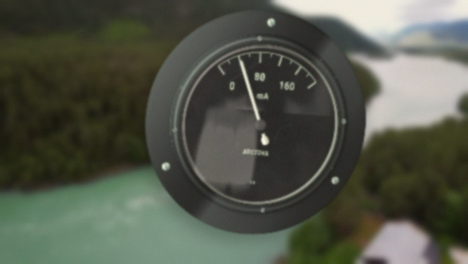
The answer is 40 mA
